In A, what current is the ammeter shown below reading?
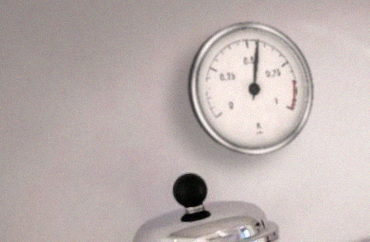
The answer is 0.55 A
